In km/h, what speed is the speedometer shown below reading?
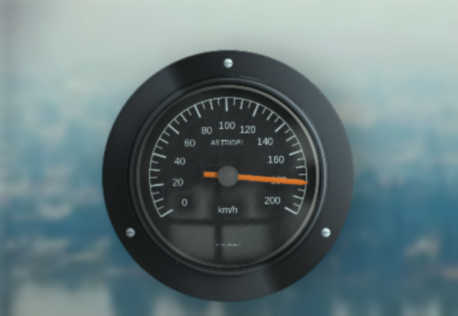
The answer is 180 km/h
